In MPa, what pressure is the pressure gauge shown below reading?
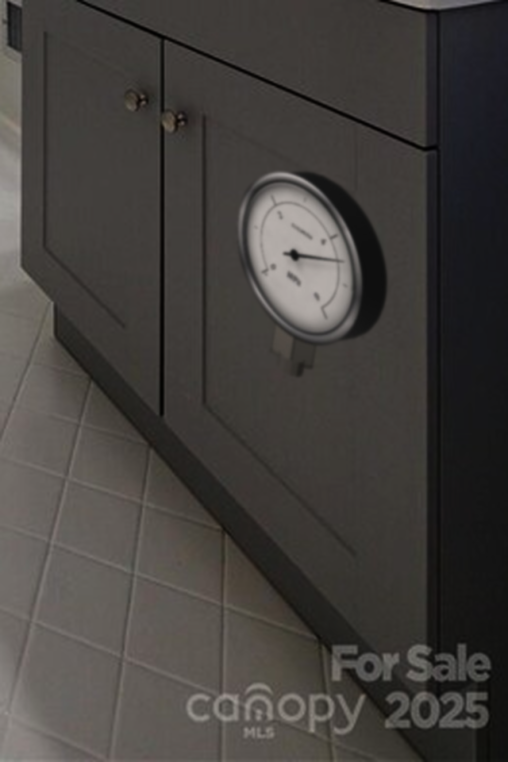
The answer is 4.5 MPa
